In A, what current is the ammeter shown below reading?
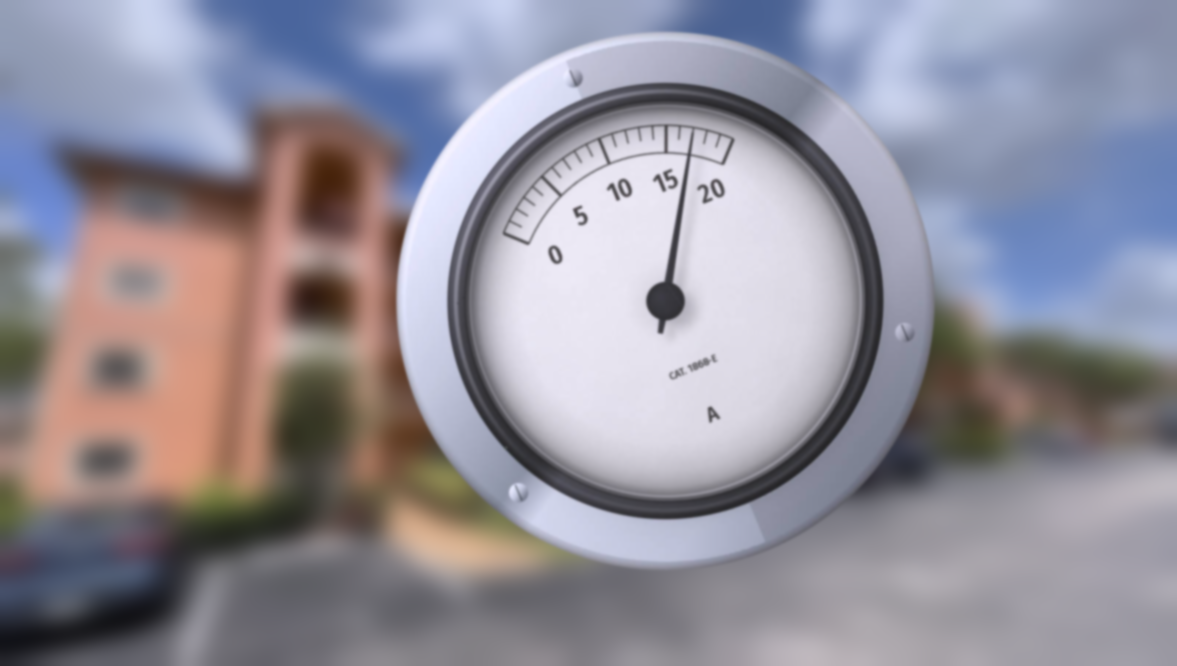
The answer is 17 A
